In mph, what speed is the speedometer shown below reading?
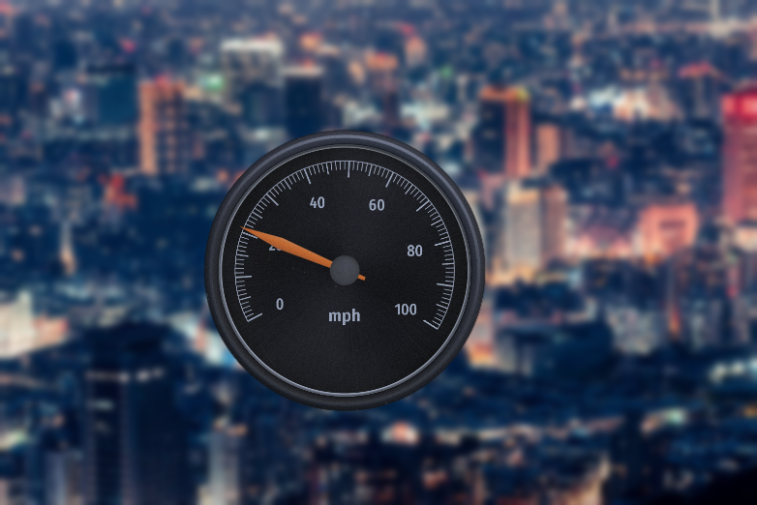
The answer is 21 mph
